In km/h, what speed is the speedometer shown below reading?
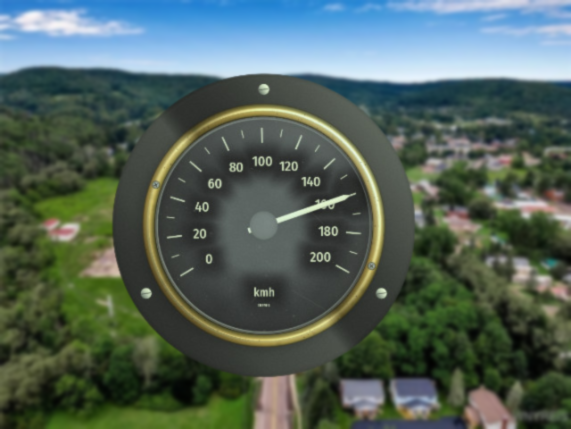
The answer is 160 km/h
